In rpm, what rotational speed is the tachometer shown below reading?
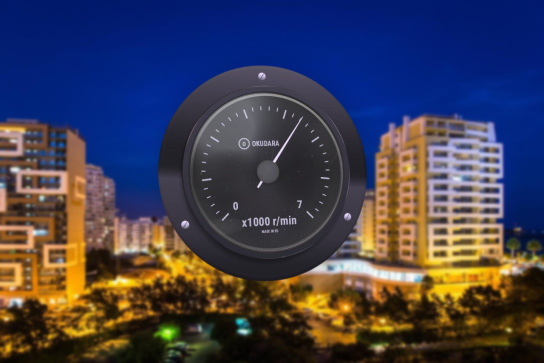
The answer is 4400 rpm
